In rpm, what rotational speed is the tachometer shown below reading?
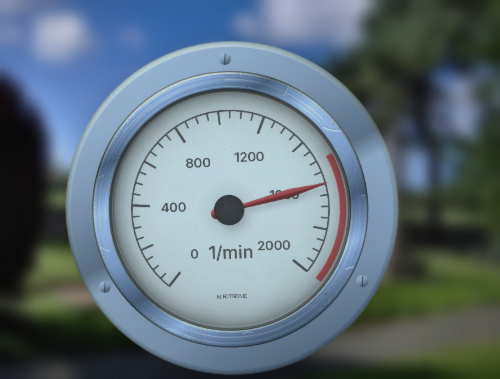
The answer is 1600 rpm
